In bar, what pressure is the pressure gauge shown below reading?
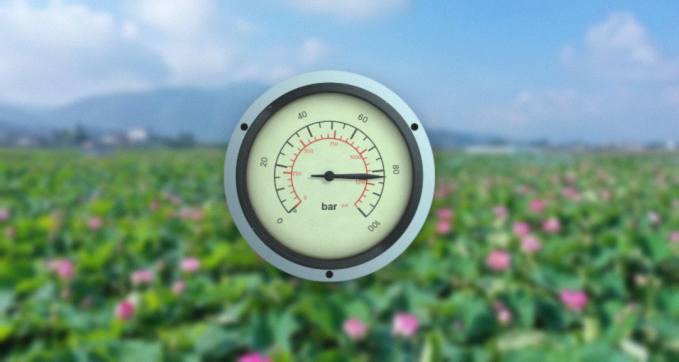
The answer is 82.5 bar
